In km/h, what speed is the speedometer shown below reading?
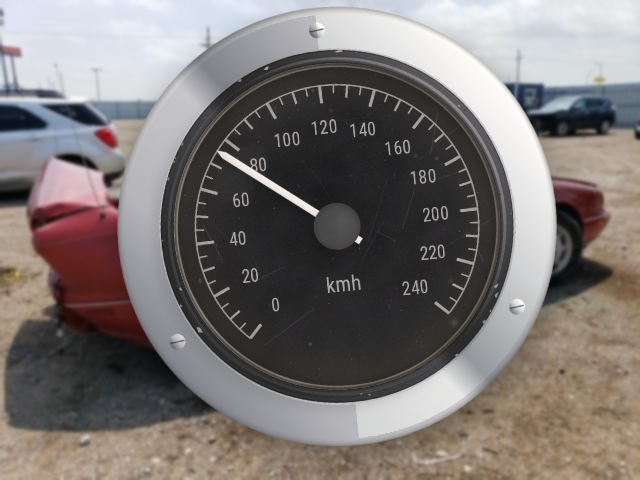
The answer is 75 km/h
